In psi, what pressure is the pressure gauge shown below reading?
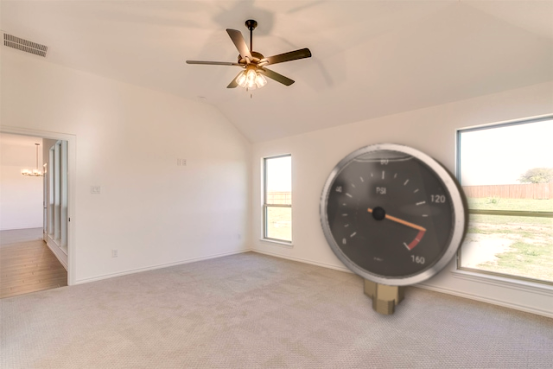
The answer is 140 psi
